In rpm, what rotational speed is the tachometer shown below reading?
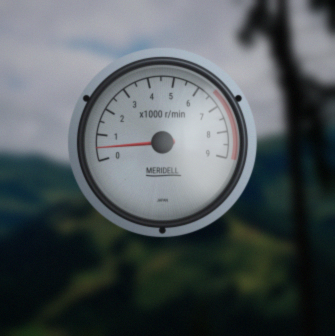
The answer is 500 rpm
